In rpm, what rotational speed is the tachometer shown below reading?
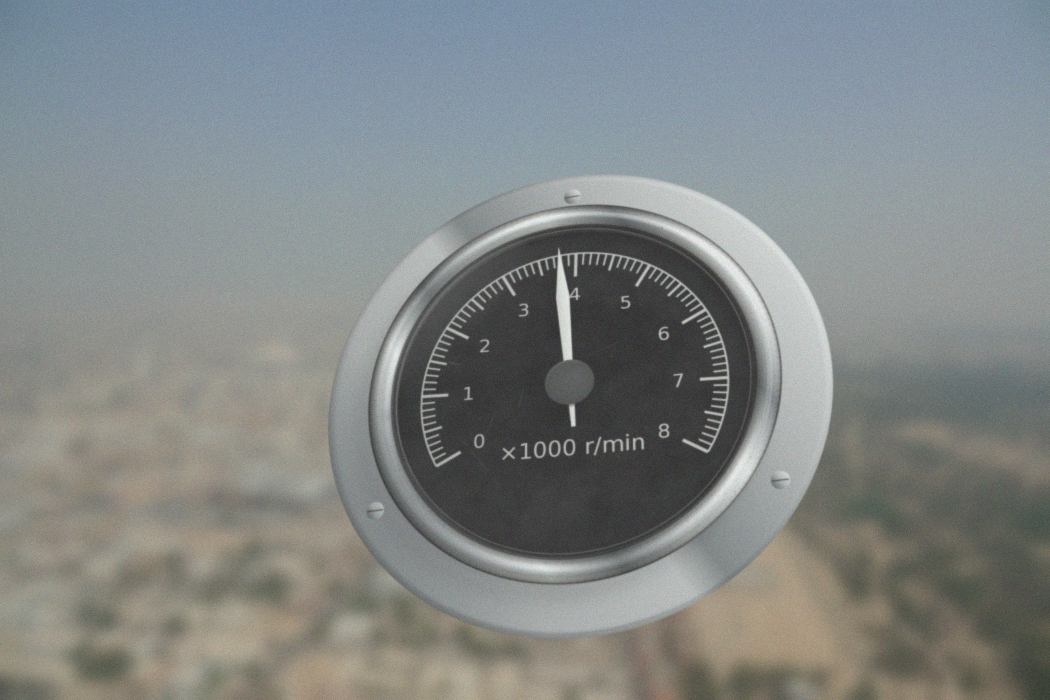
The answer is 3800 rpm
